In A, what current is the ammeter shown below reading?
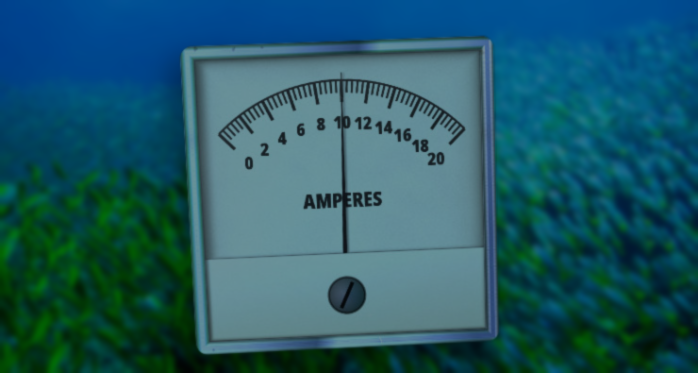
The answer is 10 A
